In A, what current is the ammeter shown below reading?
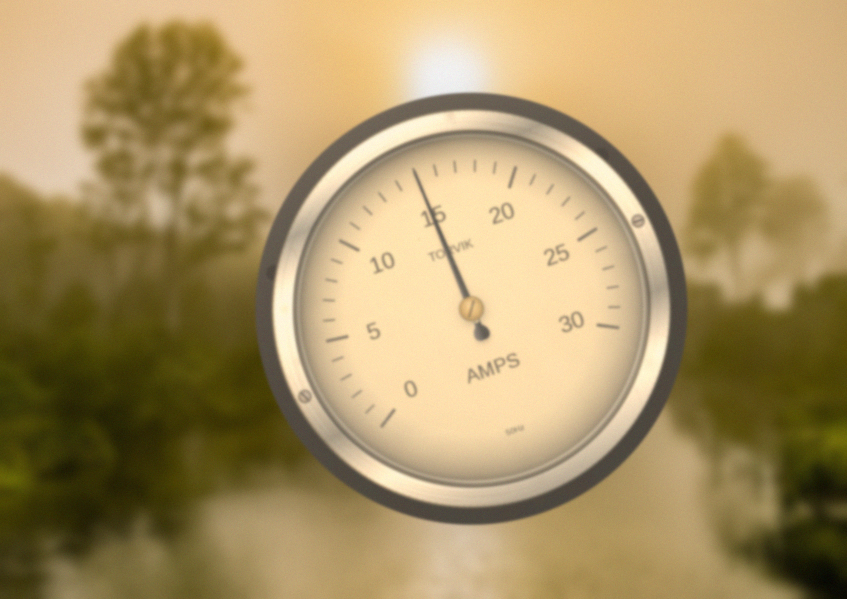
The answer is 15 A
